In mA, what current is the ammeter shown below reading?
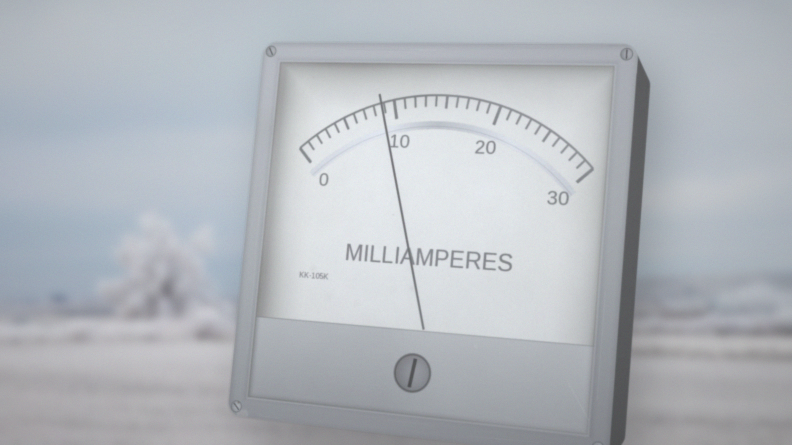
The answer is 9 mA
